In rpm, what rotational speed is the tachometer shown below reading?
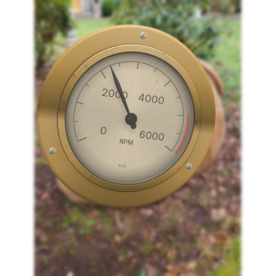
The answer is 2250 rpm
